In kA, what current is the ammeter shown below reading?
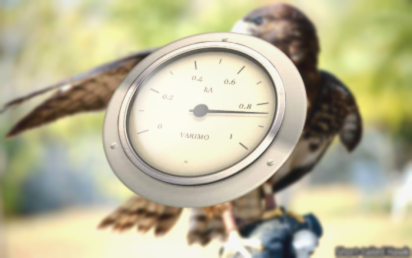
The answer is 0.85 kA
